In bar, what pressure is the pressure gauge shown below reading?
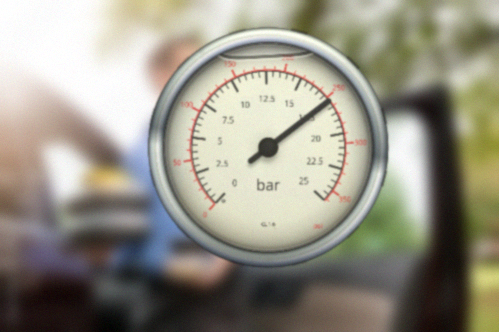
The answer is 17.5 bar
